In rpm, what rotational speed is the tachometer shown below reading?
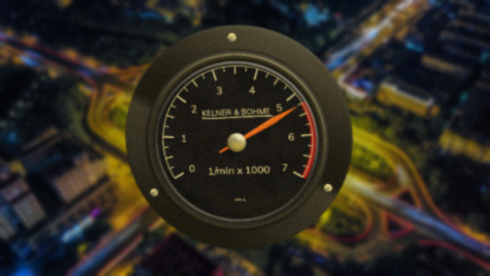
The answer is 5250 rpm
